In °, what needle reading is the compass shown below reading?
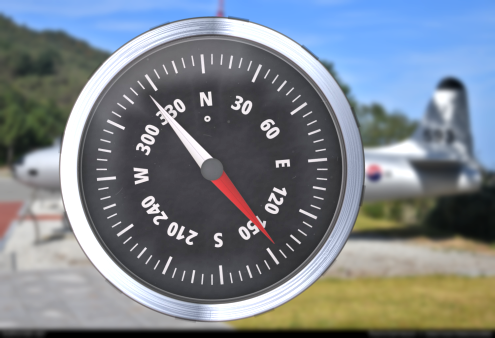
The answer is 145 °
